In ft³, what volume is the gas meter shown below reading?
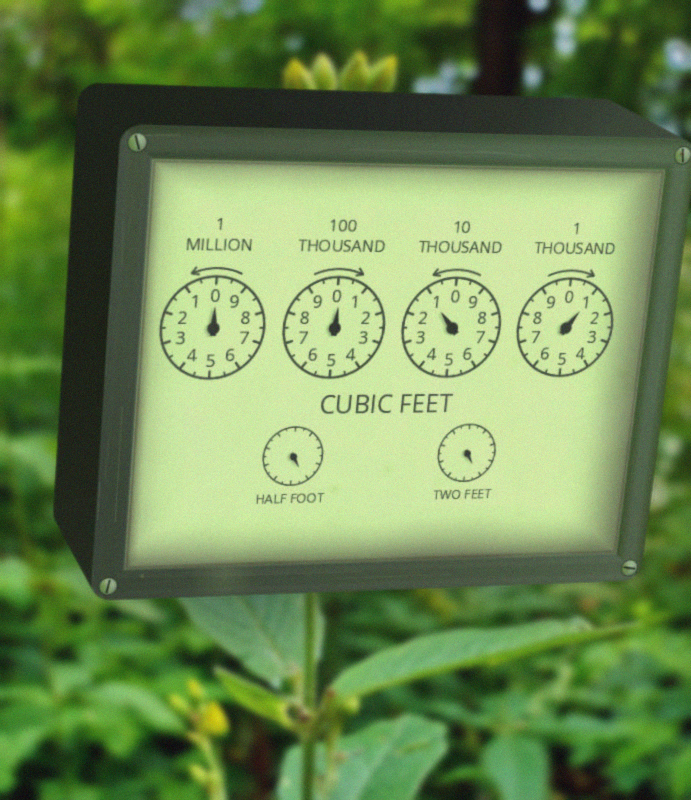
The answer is 1100 ft³
